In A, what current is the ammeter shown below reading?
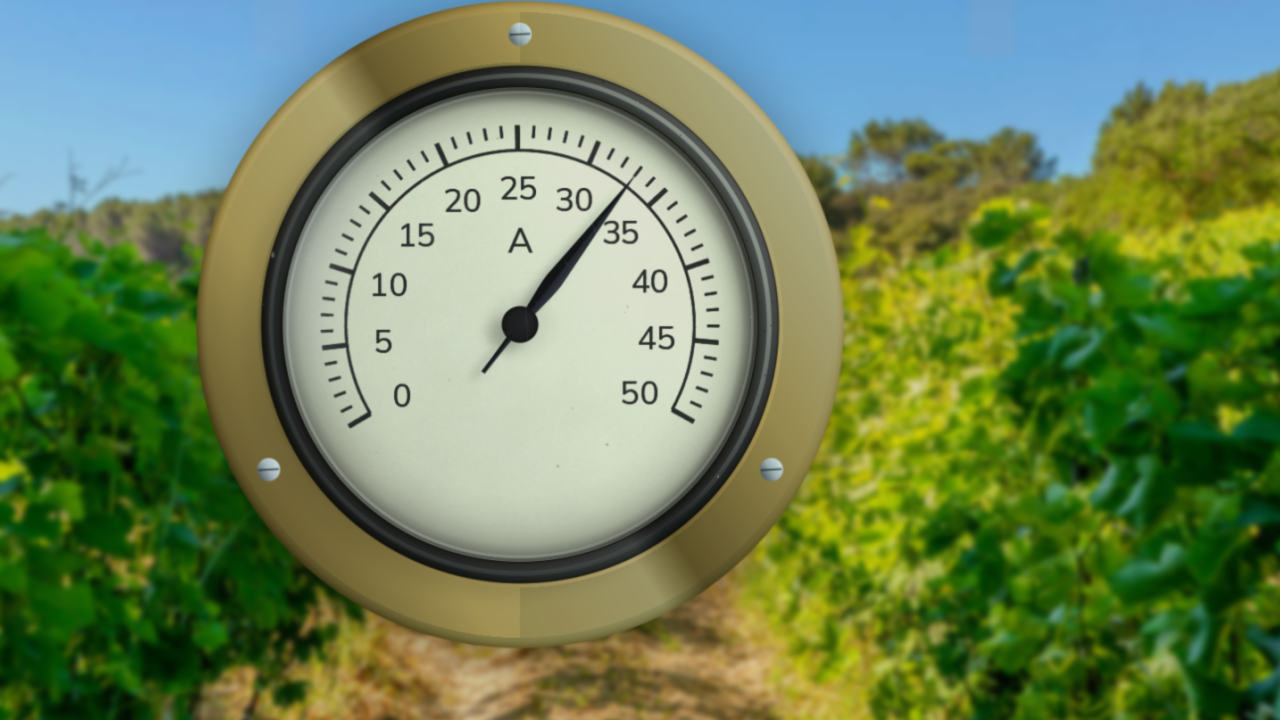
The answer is 33 A
